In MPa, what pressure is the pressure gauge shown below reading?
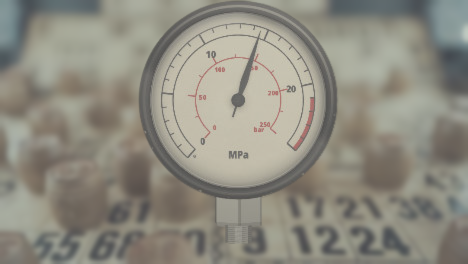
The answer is 14.5 MPa
